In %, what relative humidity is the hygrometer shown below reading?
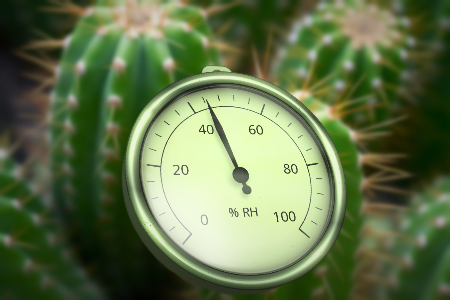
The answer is 44 %
